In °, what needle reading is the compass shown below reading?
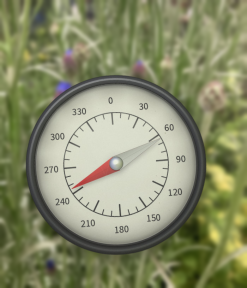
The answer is 245 °
